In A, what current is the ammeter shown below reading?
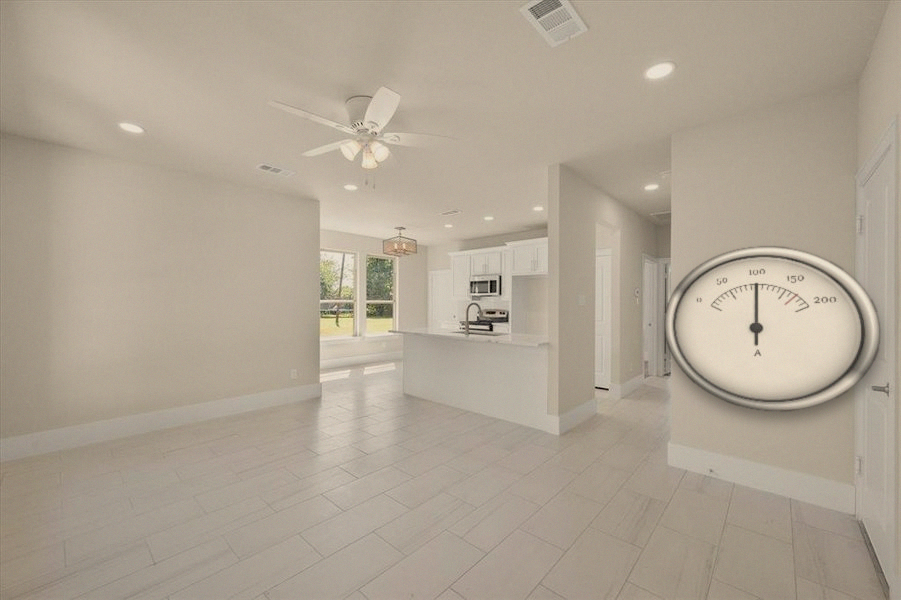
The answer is 100 A
